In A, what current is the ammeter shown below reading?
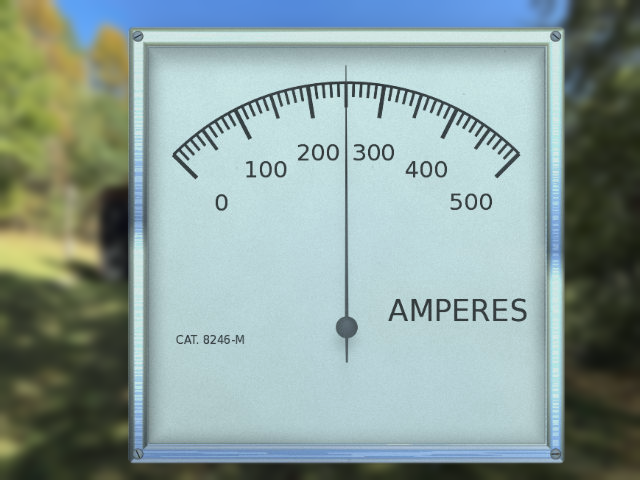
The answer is 250 A
